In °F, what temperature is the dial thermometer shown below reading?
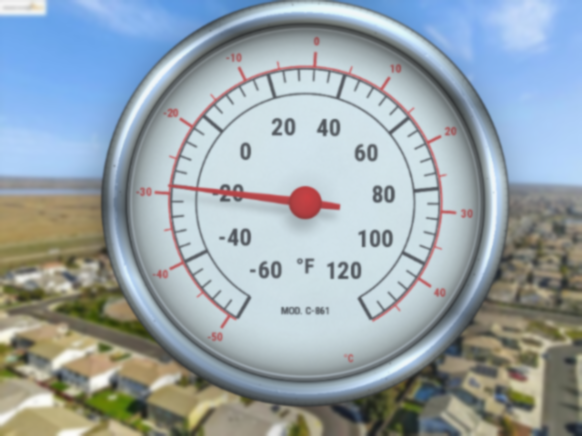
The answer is -20 °F
